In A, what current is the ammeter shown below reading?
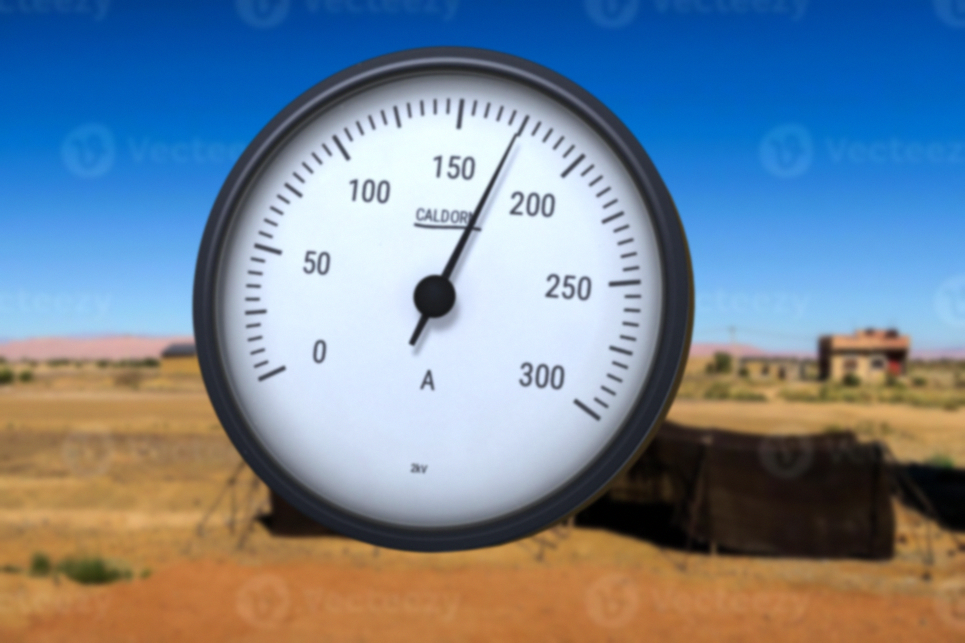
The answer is 175 A
